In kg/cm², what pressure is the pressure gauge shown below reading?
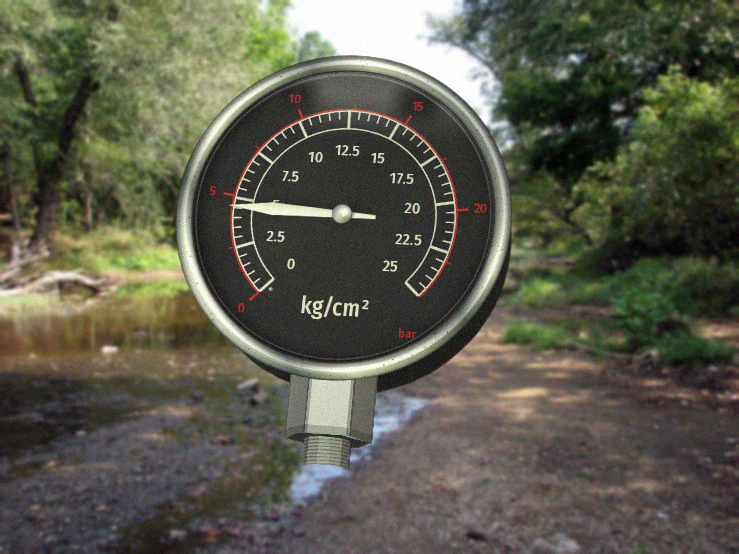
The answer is 4.5 kg/cm²
